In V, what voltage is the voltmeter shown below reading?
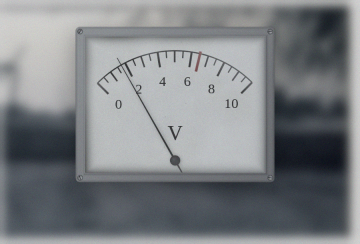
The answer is 1.75 V
